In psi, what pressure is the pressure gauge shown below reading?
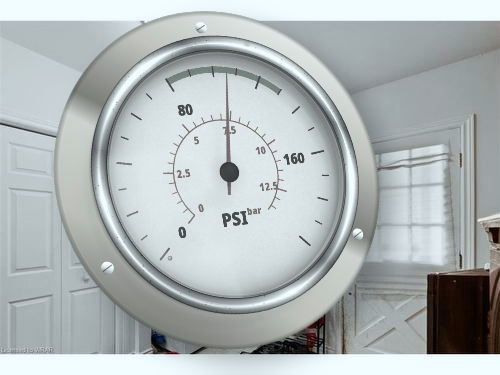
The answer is 105 psi
